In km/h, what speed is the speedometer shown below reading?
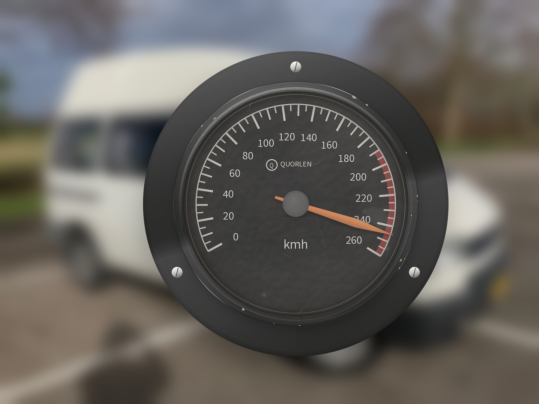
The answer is 245 km/h
